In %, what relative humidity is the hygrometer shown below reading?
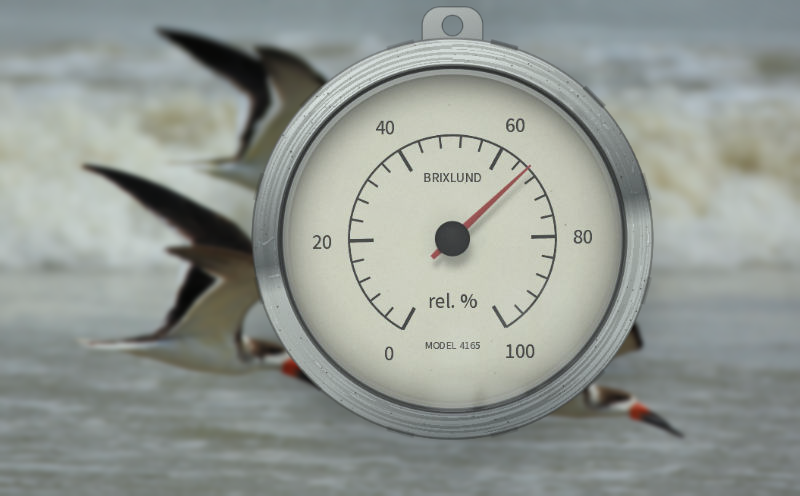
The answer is 66 %
